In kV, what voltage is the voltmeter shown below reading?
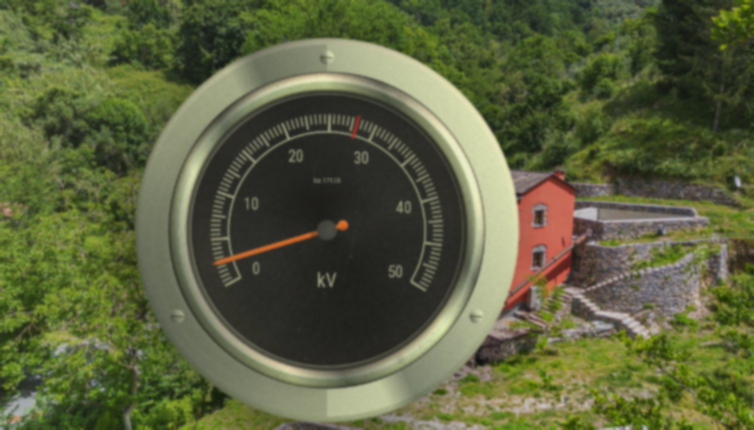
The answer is 2.5 kV
